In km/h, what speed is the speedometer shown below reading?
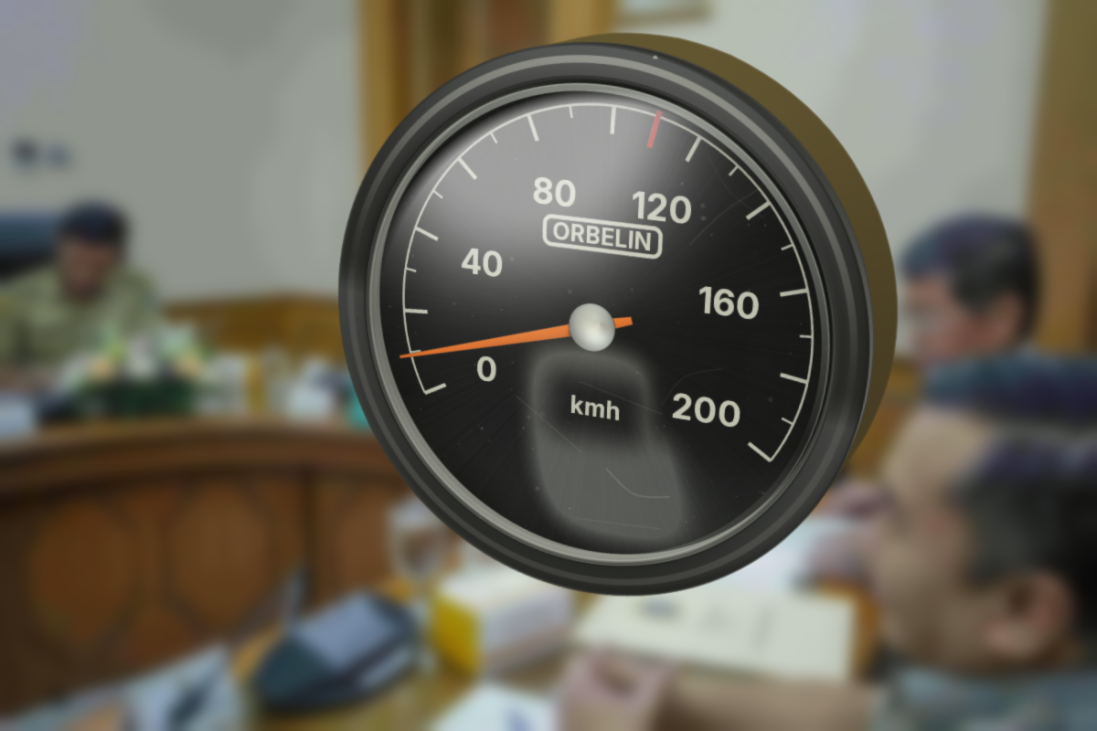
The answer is 10 km/h
